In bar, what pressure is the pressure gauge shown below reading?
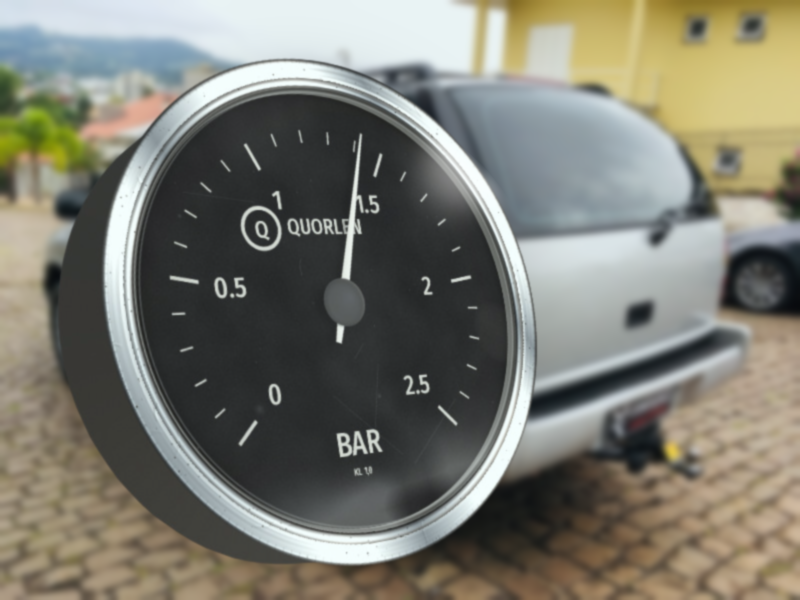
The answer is 1.4 bar
